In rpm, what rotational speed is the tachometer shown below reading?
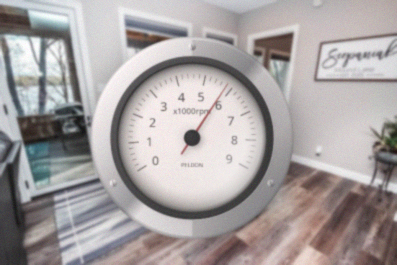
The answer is 5800 rpm
